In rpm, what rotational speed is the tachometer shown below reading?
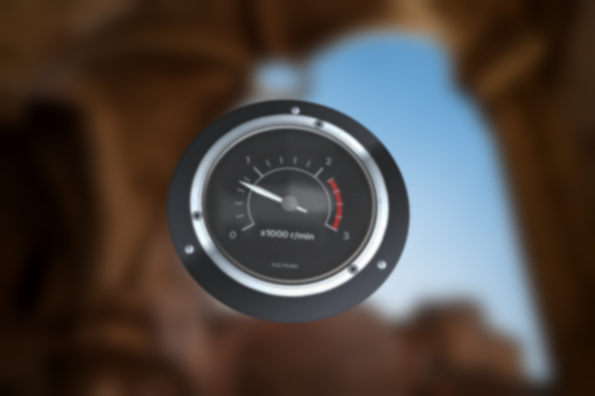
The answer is 700 rpm
